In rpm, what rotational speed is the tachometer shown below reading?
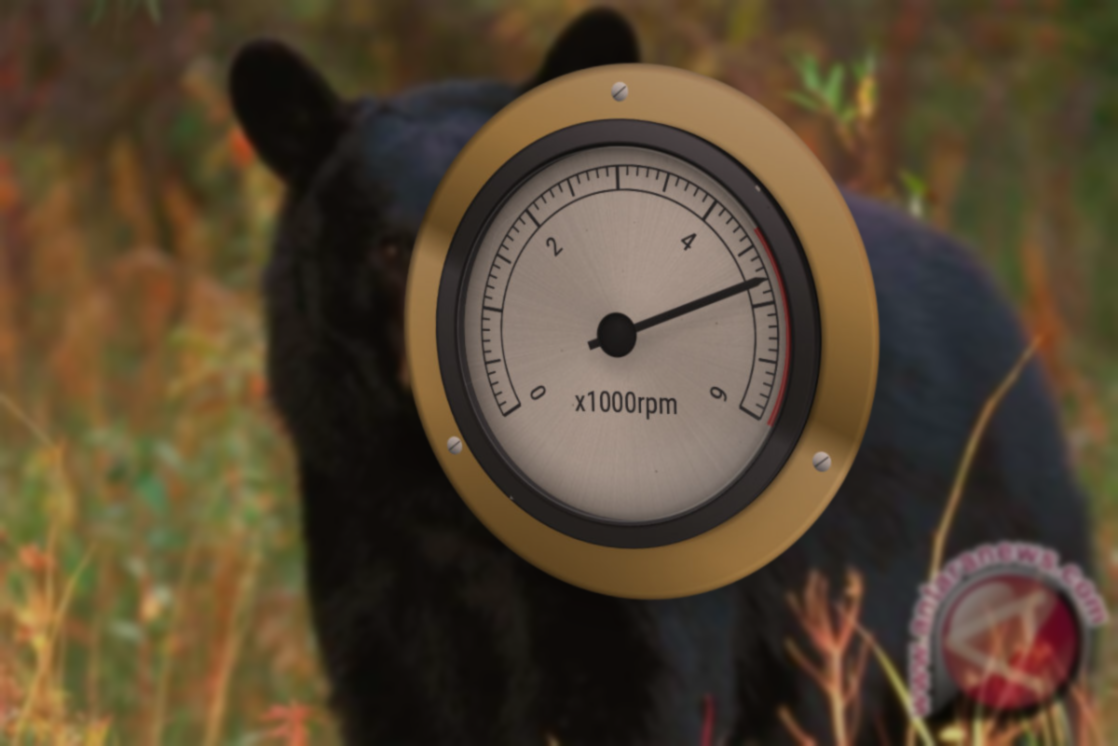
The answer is 4800 rpm
